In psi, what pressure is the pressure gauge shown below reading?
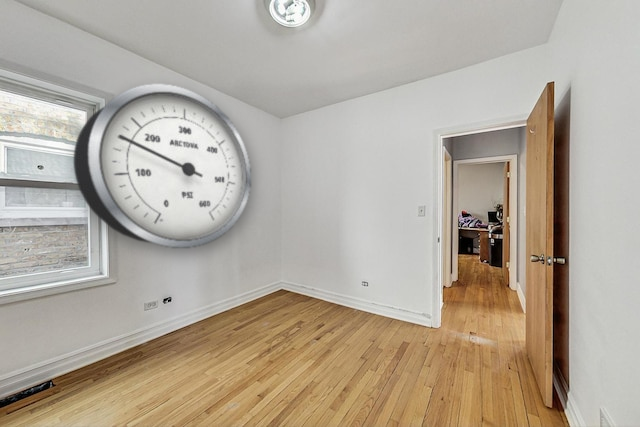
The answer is 160 psi
